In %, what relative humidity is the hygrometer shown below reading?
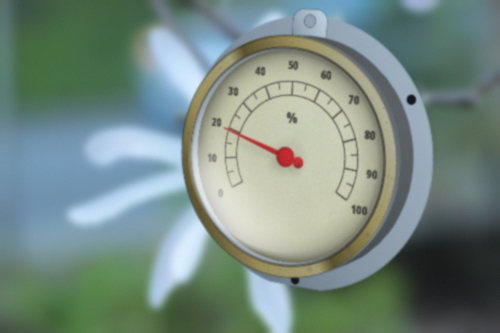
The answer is 20 %
